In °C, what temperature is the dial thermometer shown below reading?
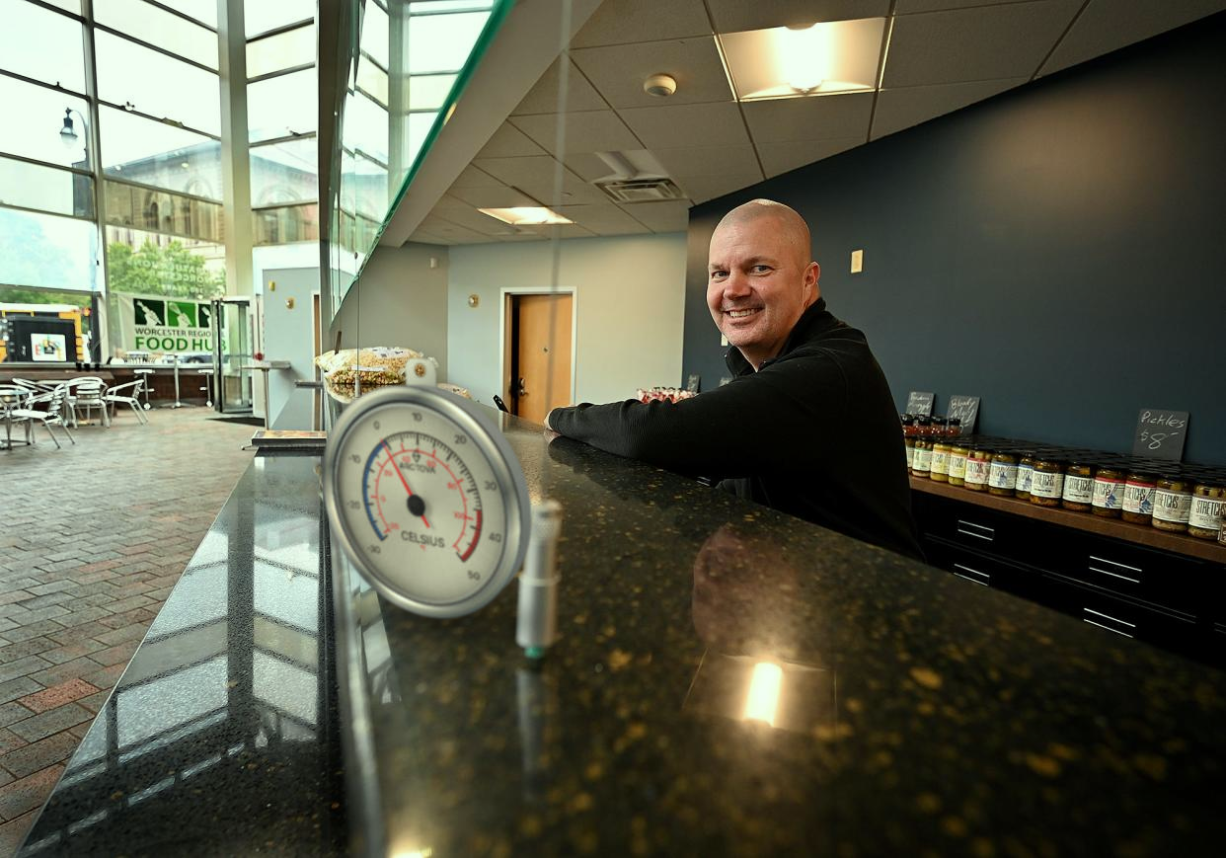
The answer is 0 °C
